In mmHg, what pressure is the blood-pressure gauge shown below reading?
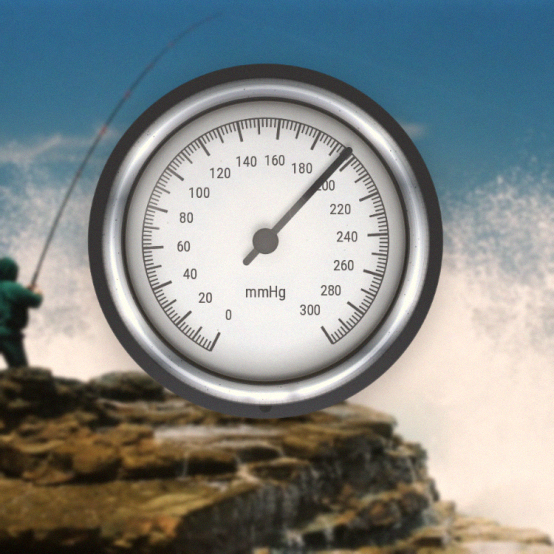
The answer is 196 mmHg
